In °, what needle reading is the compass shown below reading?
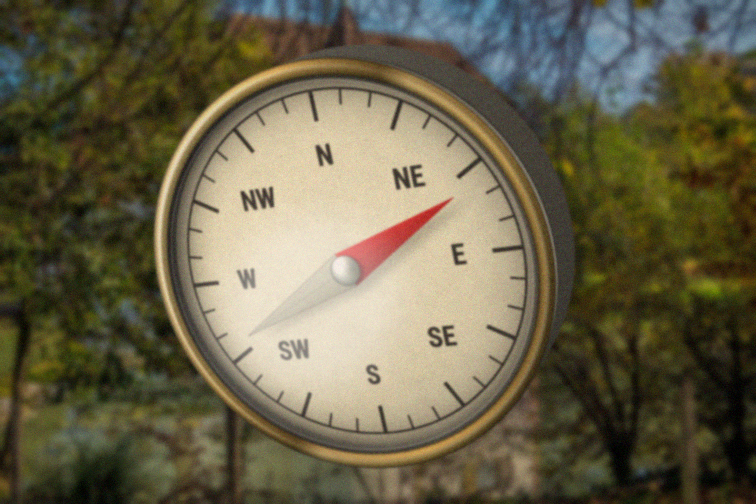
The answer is 65 °
